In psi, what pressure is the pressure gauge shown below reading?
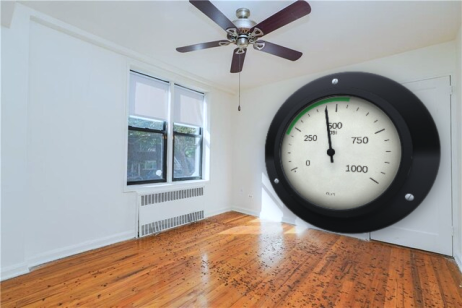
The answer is 450 psi
